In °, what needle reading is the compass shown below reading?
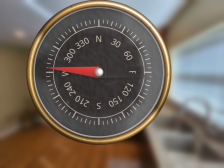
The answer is 275 °
